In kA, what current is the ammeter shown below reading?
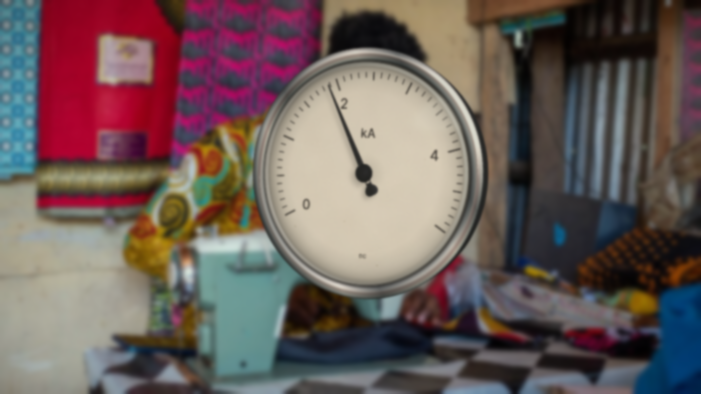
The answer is 1.9 kA
